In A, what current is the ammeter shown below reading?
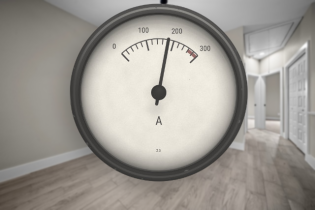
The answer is 180 A
